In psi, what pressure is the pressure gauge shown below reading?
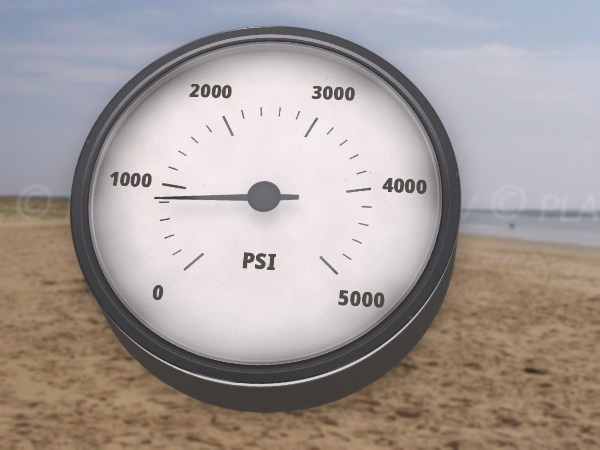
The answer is 800 psi
